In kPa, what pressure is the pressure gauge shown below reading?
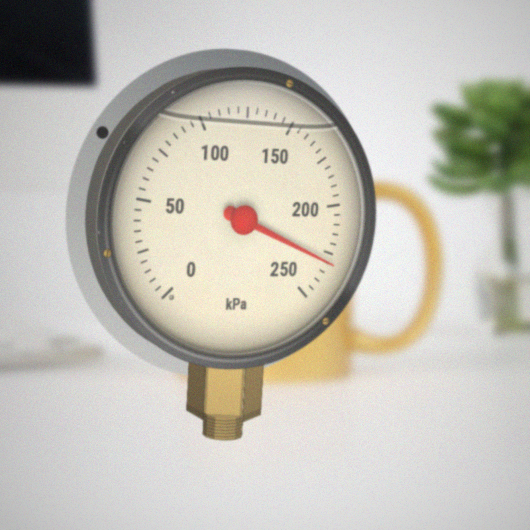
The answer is 230 kPa
